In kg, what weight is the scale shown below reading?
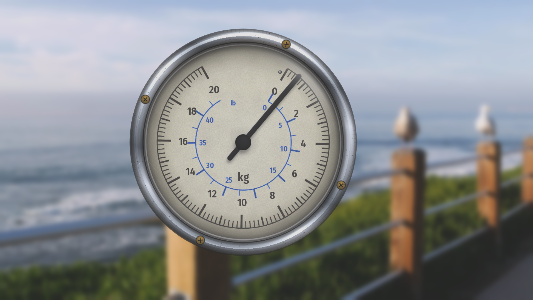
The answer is 0.6 kg
